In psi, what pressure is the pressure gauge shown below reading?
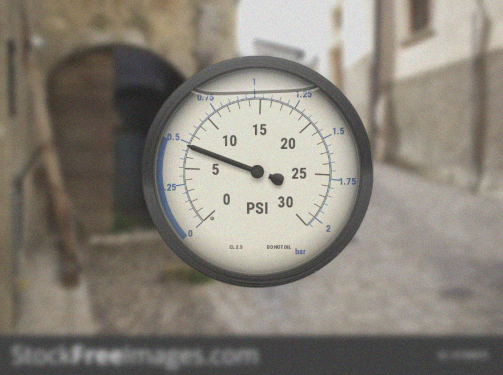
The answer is 7 psi
